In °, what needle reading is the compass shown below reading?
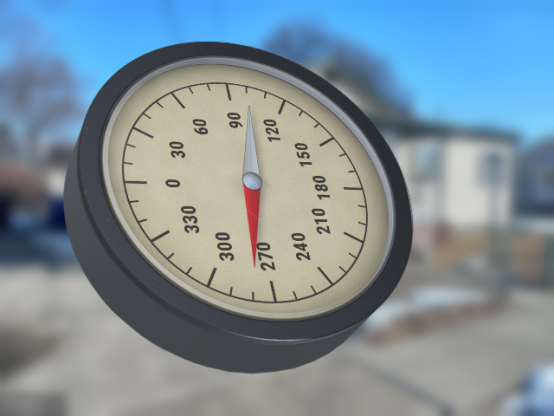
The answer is 280 °
